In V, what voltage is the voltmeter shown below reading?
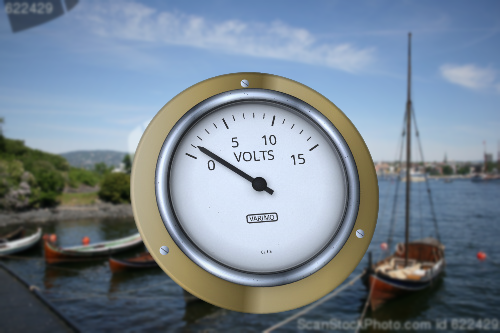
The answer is 1 V
